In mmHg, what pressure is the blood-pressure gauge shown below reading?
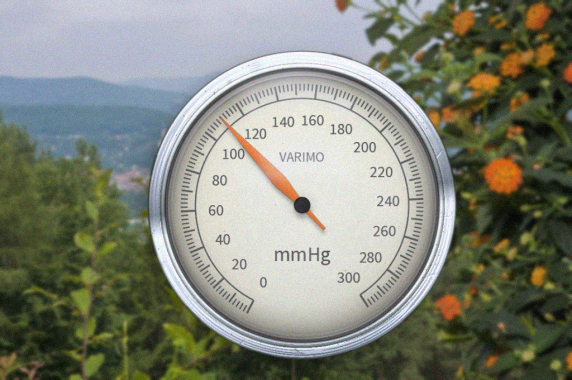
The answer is 110 mmHg
